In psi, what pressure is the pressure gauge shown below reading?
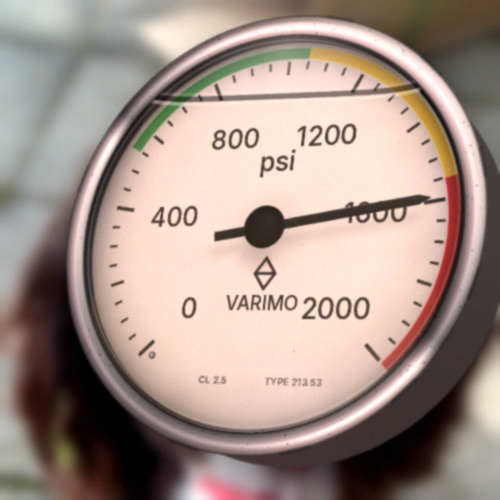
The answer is 1600 psi
